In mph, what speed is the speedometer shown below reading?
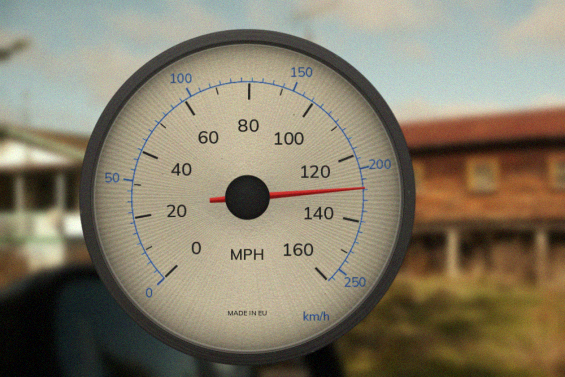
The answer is 130 mph
